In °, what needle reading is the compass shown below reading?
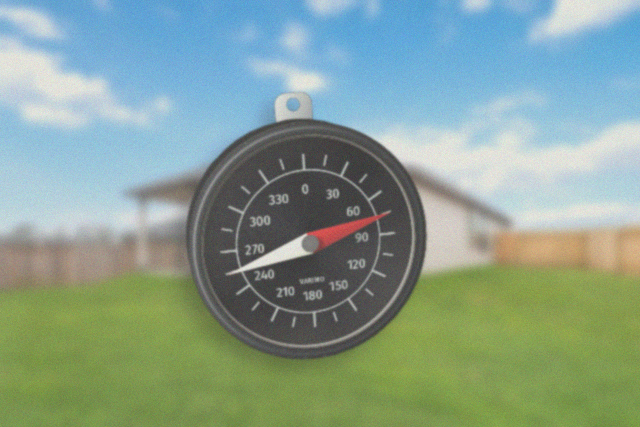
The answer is 75 °
